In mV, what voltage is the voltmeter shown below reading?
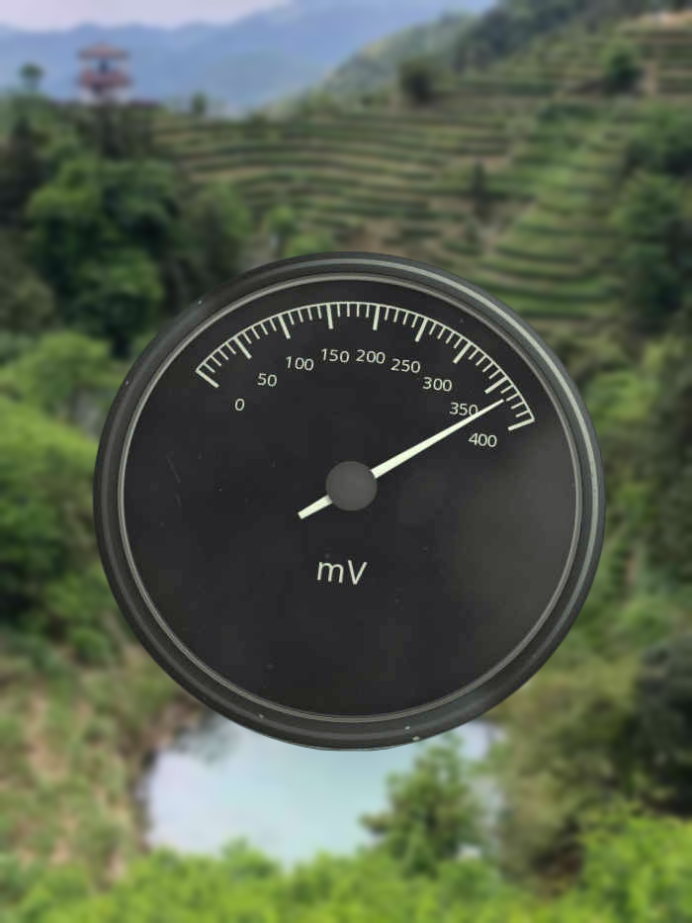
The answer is 370 mV
